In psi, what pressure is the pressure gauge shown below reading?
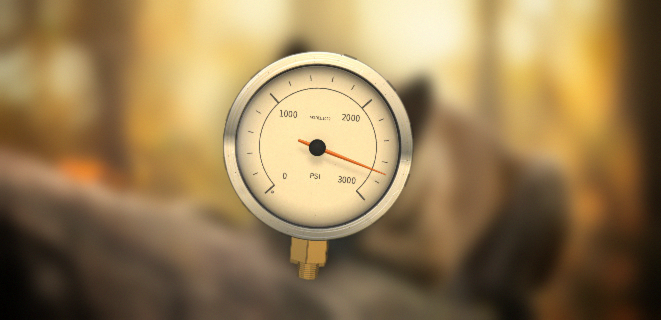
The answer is 2700 psi
